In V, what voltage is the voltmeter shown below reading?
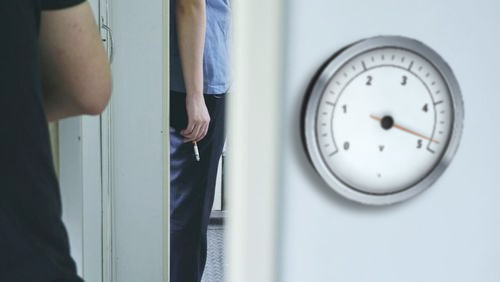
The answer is 4.8 V
